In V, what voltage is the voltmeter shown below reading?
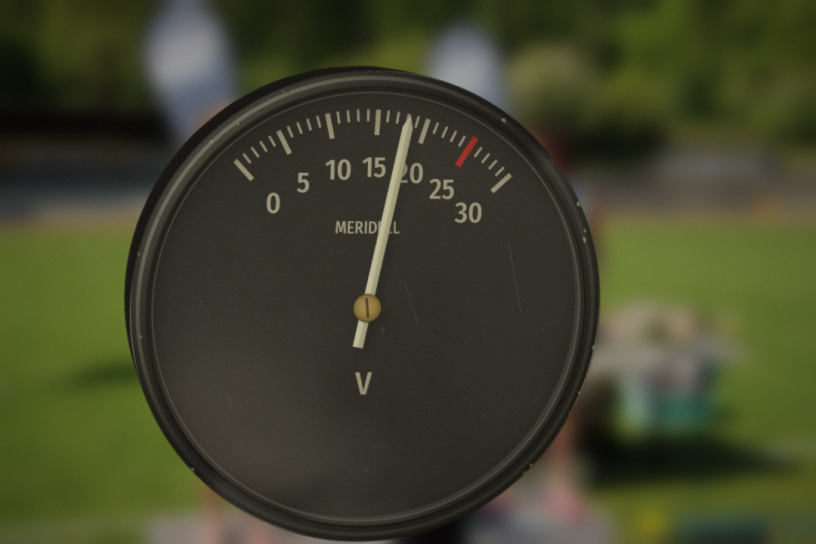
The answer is 18 V
